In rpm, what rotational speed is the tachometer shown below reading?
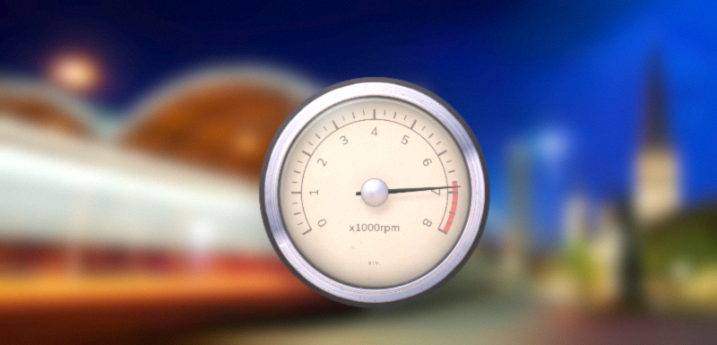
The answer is 6875 rpm
